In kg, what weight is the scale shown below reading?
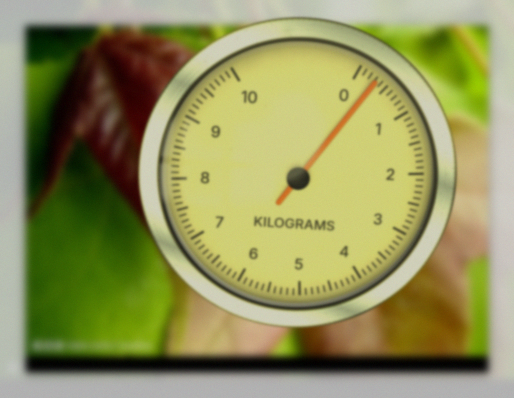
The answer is 0.3 kg
